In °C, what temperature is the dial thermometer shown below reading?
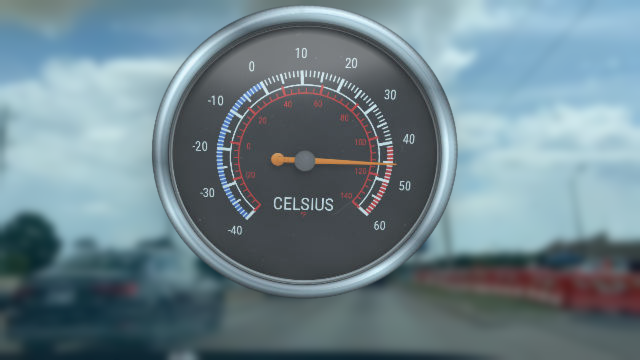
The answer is 45 °C
